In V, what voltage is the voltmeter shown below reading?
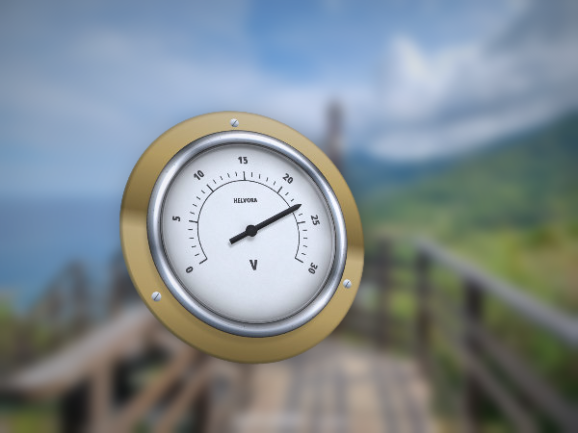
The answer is 23 V
